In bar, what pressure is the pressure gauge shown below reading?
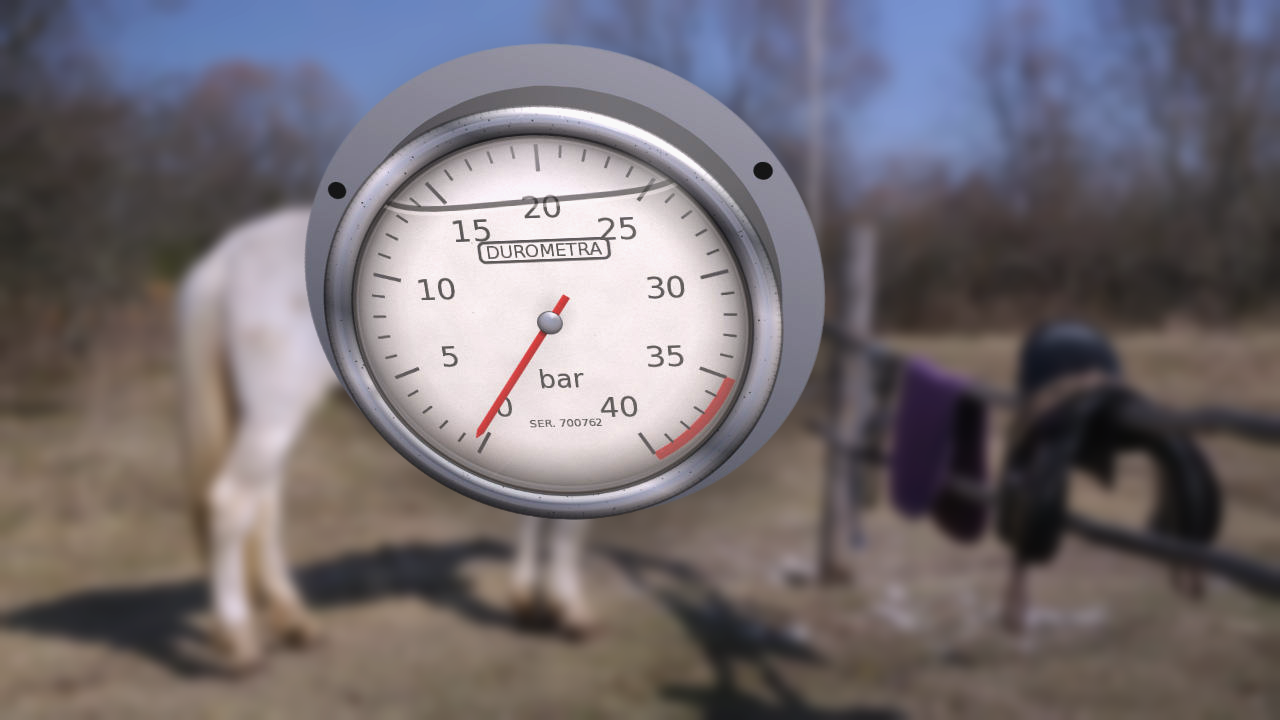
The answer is 0.5 bar
